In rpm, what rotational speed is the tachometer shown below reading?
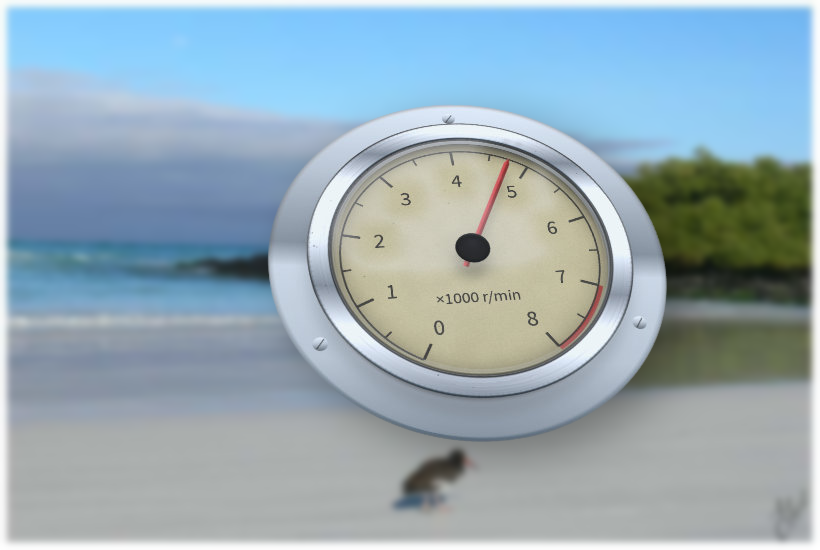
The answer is 4750 rpm
